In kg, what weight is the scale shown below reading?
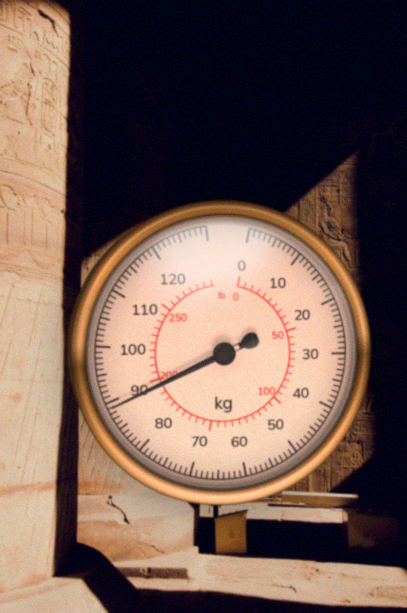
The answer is 89 kg
